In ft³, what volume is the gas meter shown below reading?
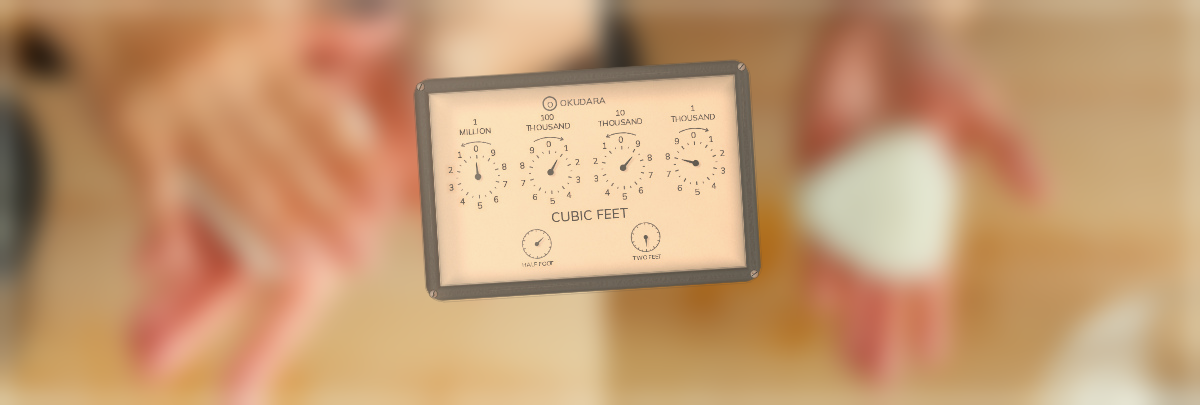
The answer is 8800 ft³
